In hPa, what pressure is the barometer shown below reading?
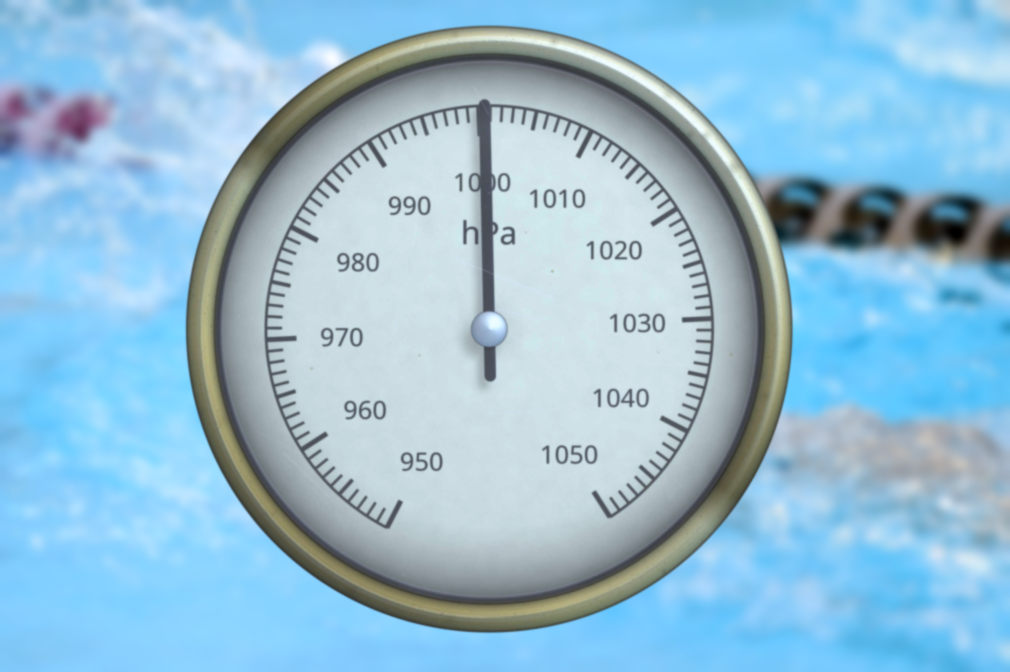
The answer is 1000.5 hPa
